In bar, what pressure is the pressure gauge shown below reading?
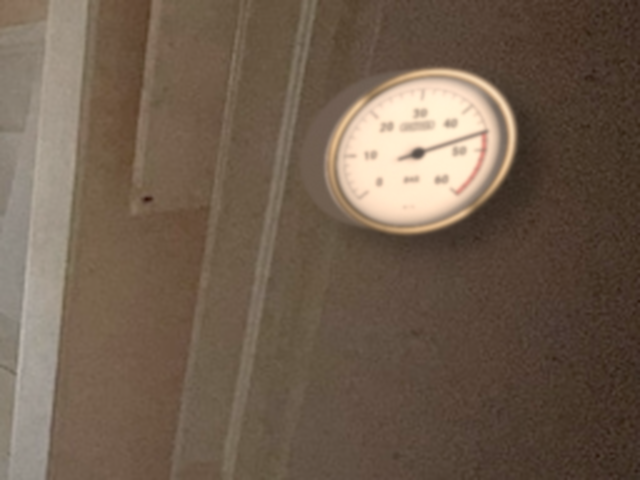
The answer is 46 bar
